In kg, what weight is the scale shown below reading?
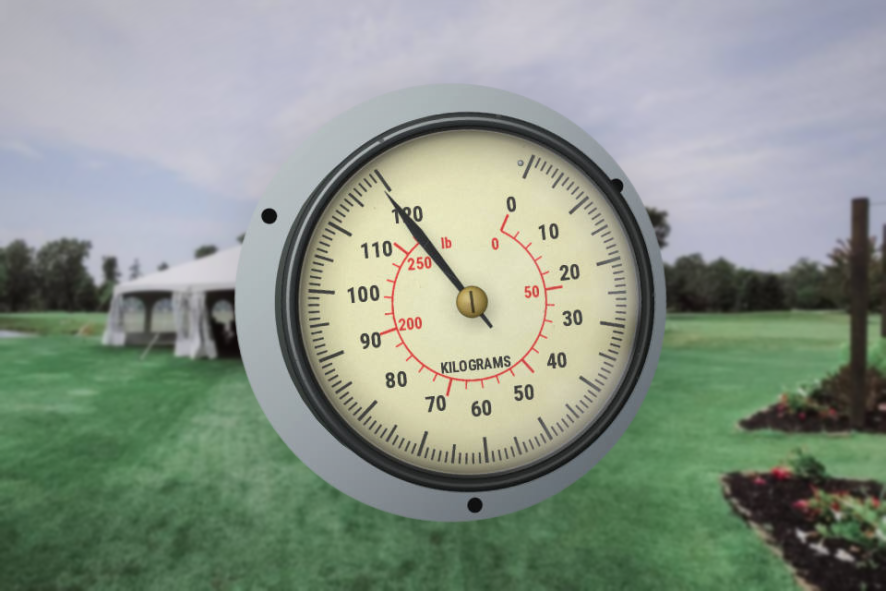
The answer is 119 kg
